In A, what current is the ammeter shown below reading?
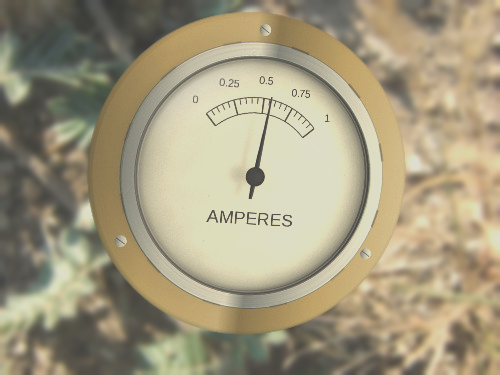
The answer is 0.55 A
